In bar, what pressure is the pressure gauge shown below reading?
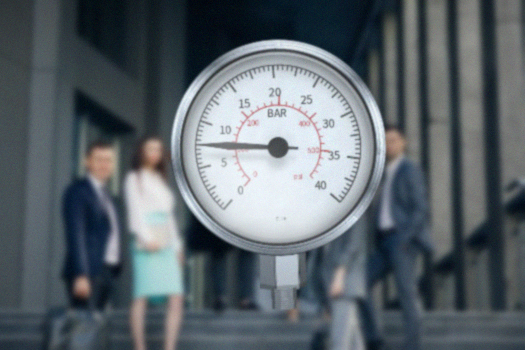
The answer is 7.5 bar
